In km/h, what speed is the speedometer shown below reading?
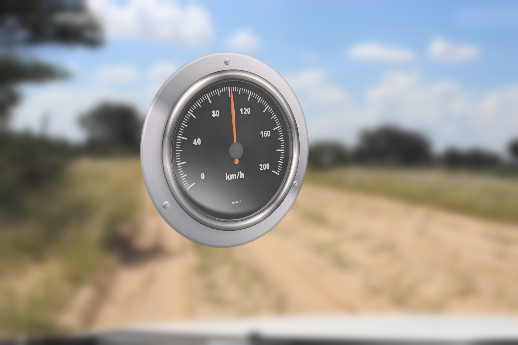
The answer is 100 km/h
